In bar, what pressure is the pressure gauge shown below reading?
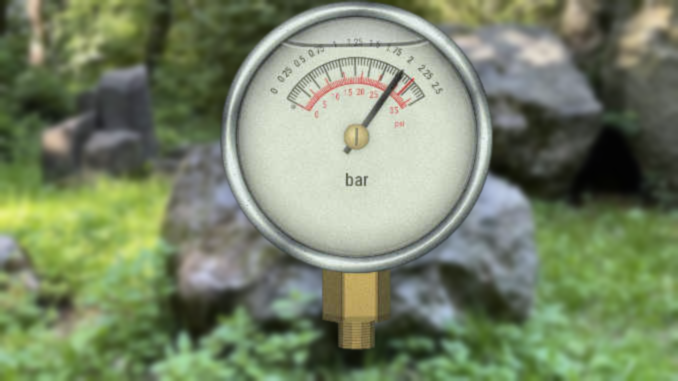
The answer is 2 bar
